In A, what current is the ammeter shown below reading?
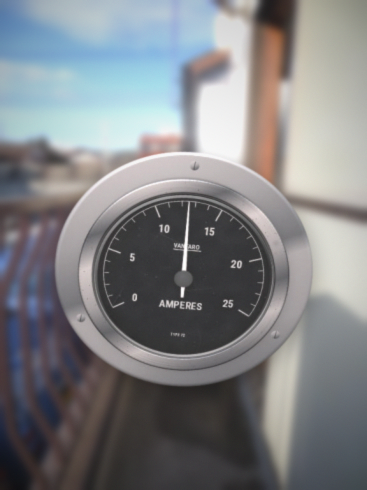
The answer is 12.5 A
